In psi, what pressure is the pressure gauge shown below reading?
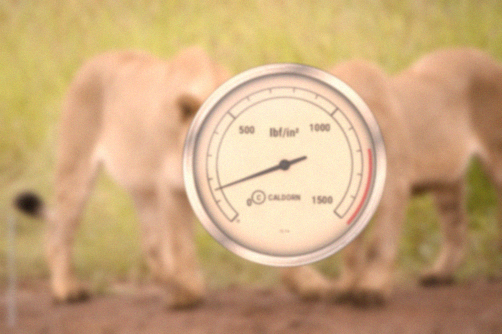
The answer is 150 psi
